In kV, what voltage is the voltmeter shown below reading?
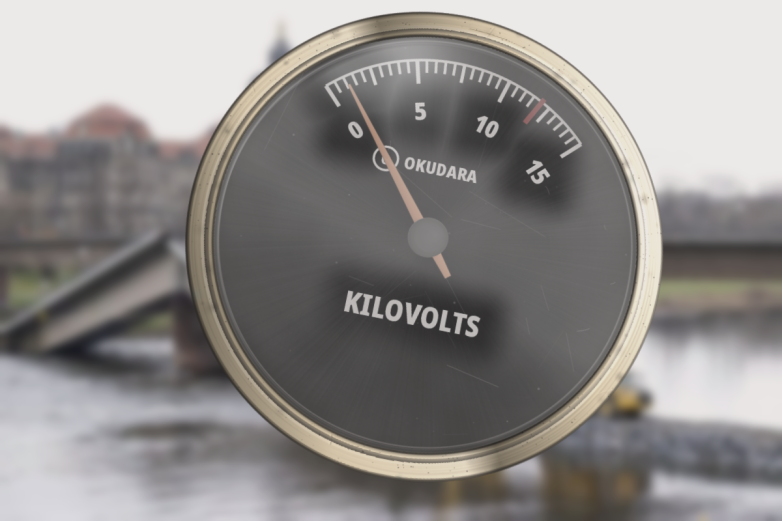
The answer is 1 kV
